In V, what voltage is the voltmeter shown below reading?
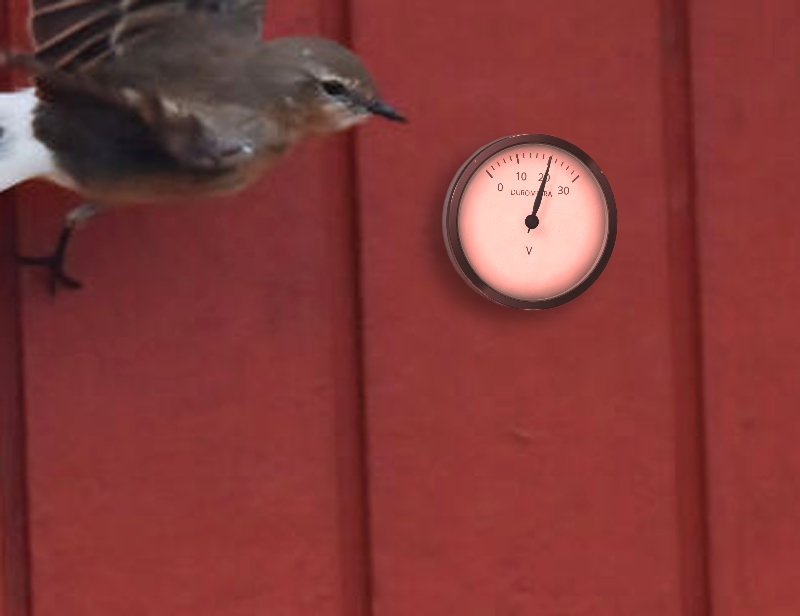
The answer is 20 V
